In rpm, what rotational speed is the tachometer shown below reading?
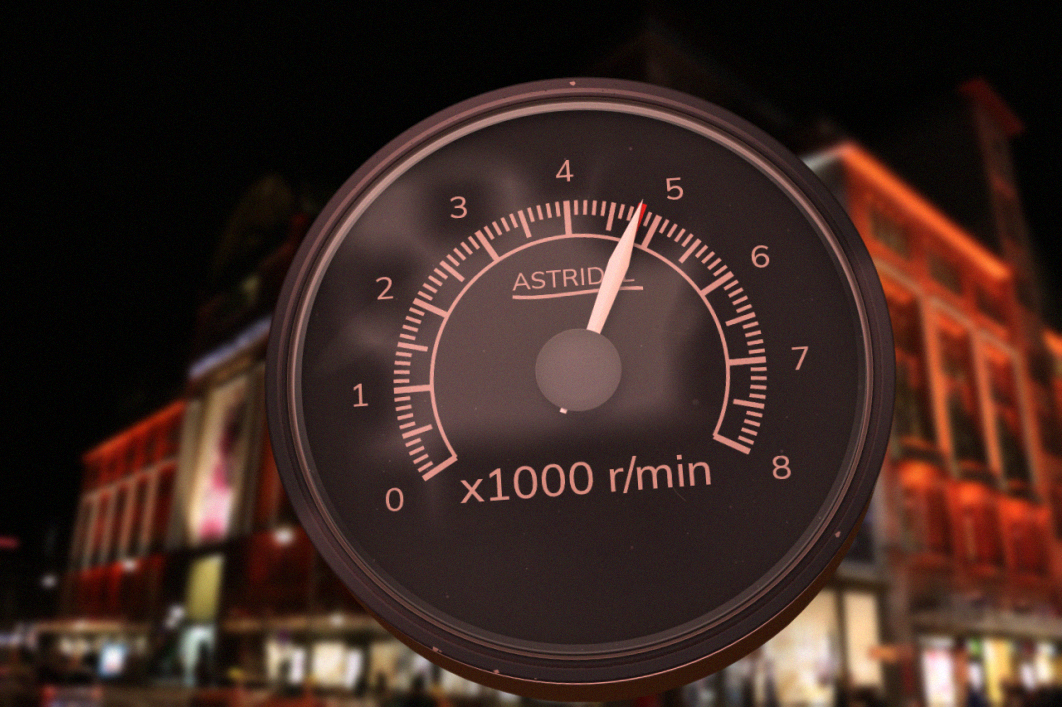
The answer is 4800 rpm
